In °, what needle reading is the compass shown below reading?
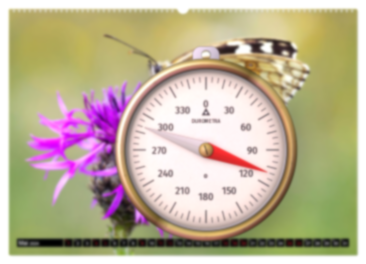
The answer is 110 °
